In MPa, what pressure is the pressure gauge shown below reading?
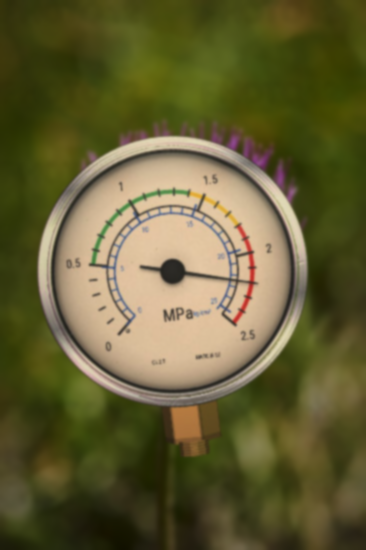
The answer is 2.2 MPa
